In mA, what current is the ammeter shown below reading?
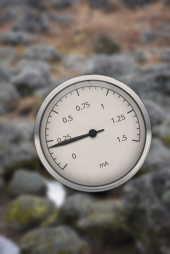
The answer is 0.2 mA
